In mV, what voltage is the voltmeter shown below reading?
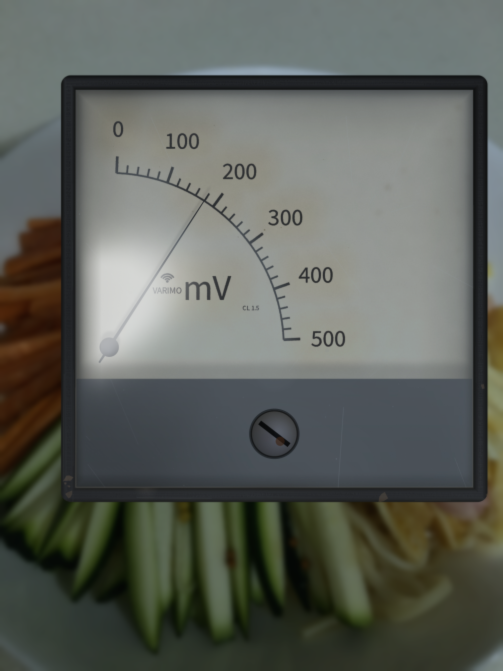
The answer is 180 mV
